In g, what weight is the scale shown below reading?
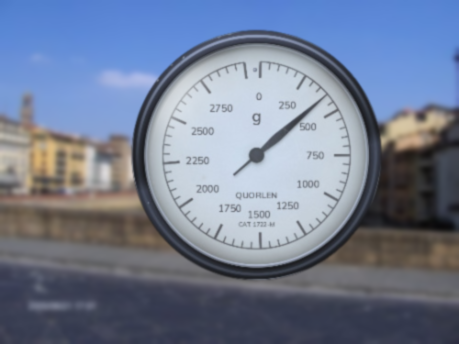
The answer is 400 g
